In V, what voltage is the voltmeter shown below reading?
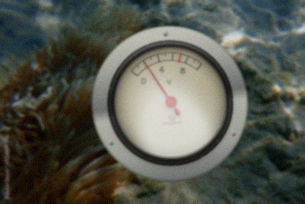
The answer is 2 V
